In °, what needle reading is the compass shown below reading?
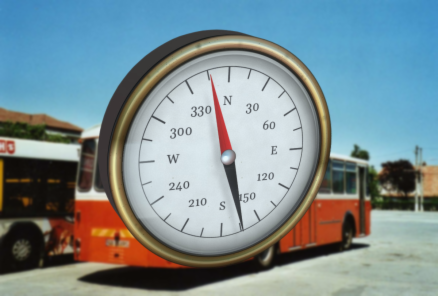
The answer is 345 °
